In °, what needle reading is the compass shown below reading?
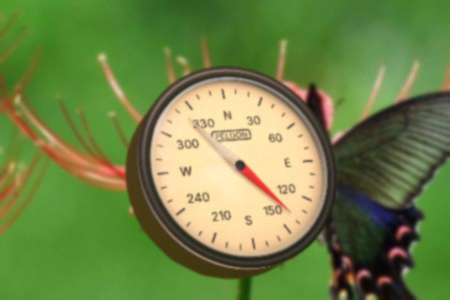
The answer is 140 °
